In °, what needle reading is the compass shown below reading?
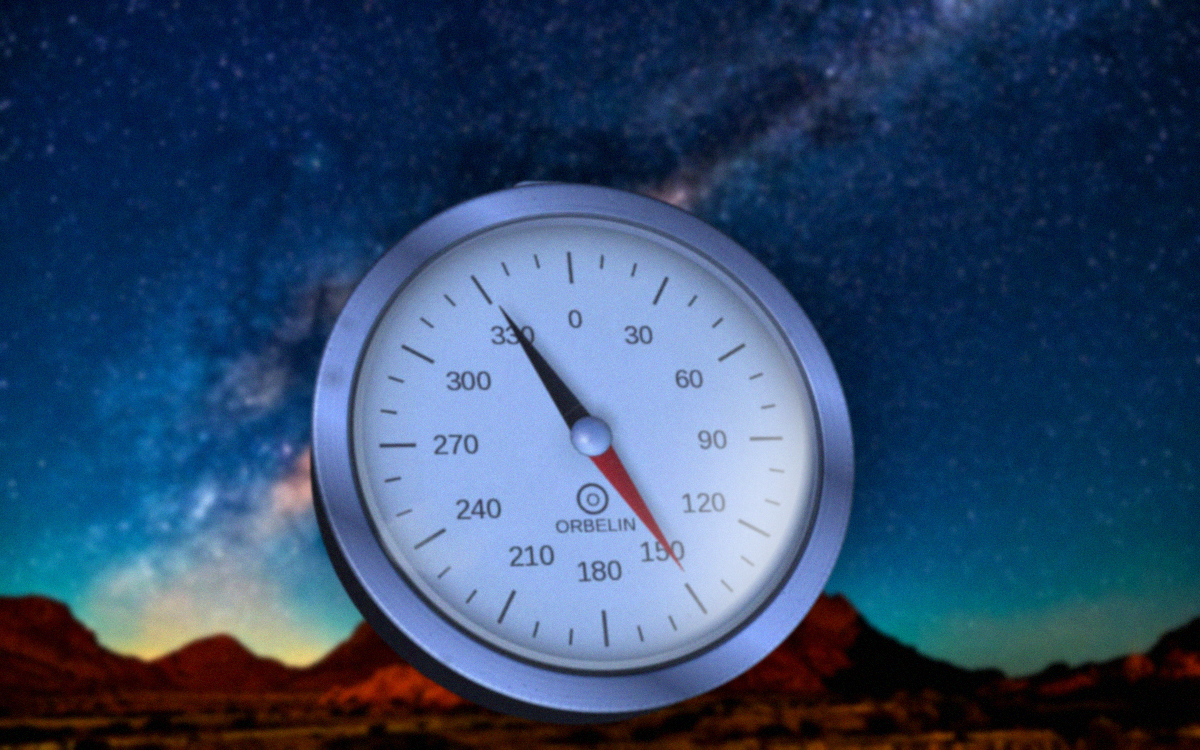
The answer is 150 °
